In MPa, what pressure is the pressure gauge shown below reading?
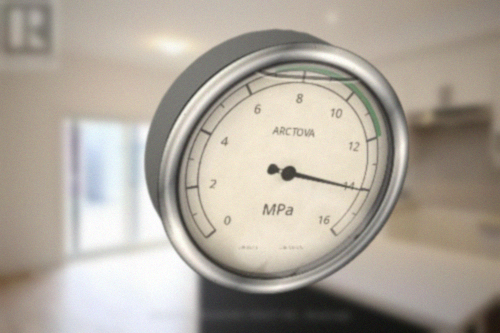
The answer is 14 MPa
